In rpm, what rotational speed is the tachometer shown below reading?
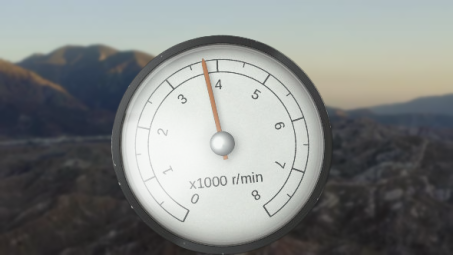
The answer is 3750 rpm
